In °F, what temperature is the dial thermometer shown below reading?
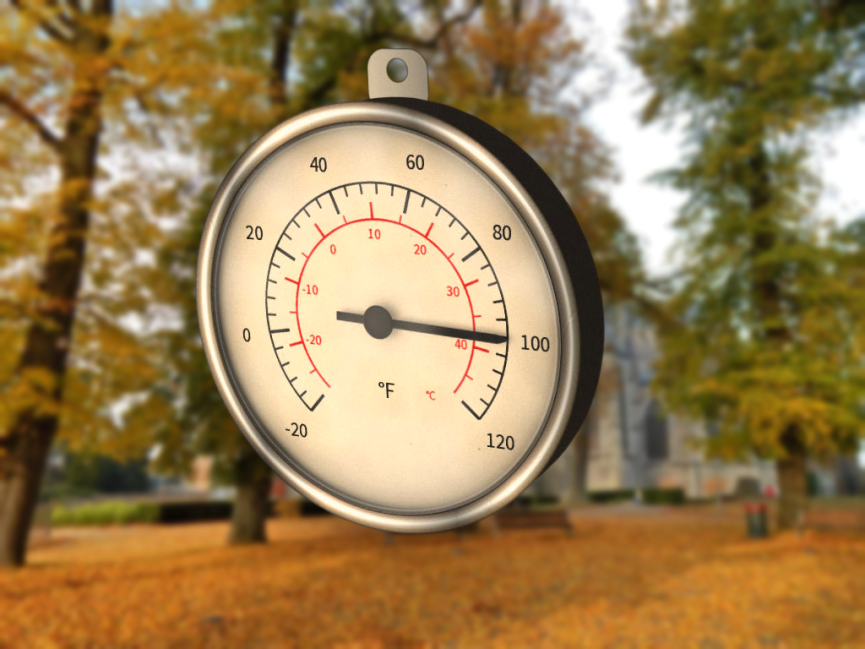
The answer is 100 °F
